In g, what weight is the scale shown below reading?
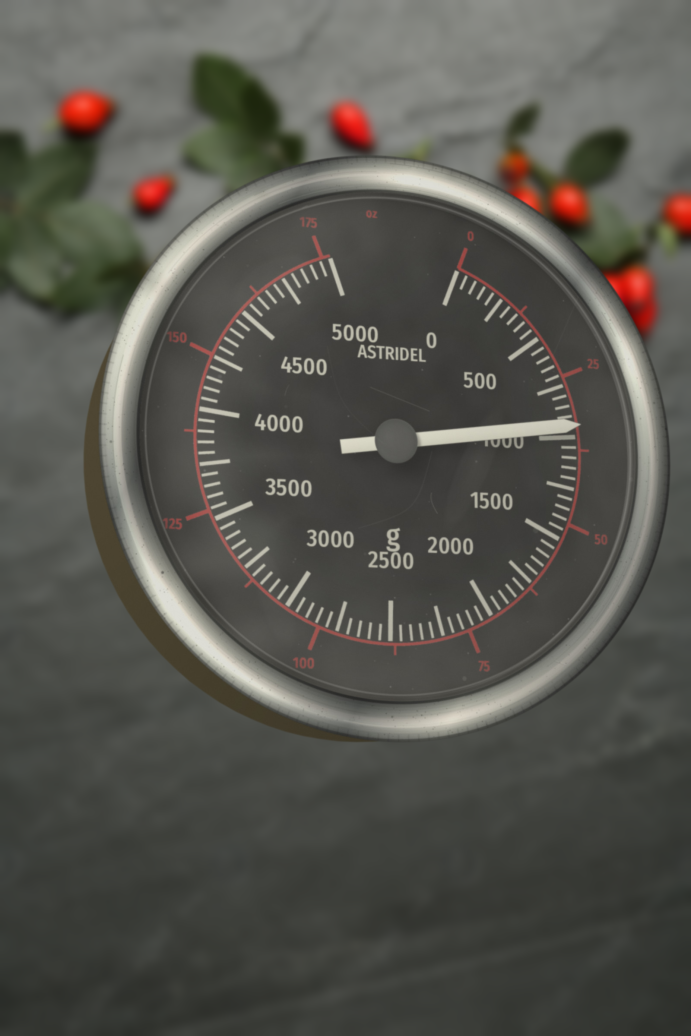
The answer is 950 g
